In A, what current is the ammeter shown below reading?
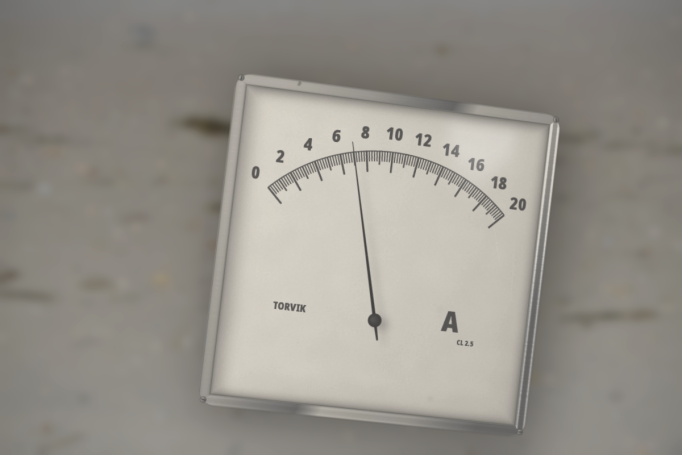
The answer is 7 A
